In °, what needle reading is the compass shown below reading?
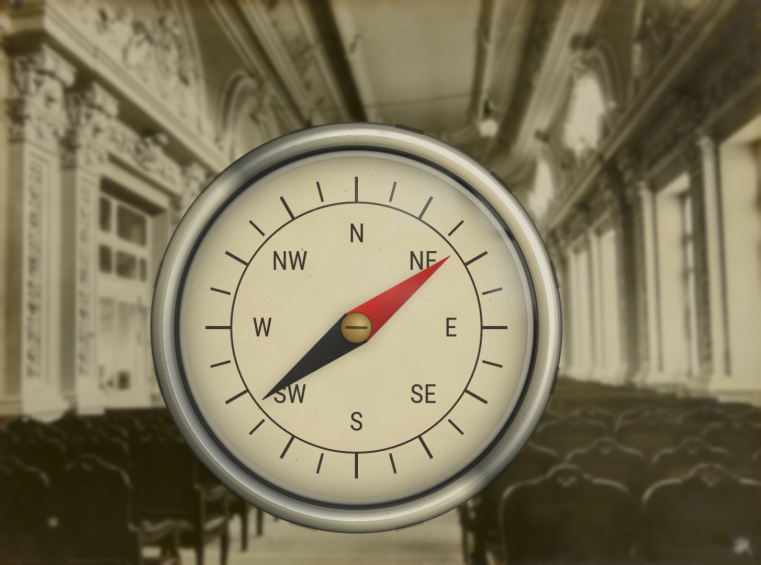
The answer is 52.5 °
